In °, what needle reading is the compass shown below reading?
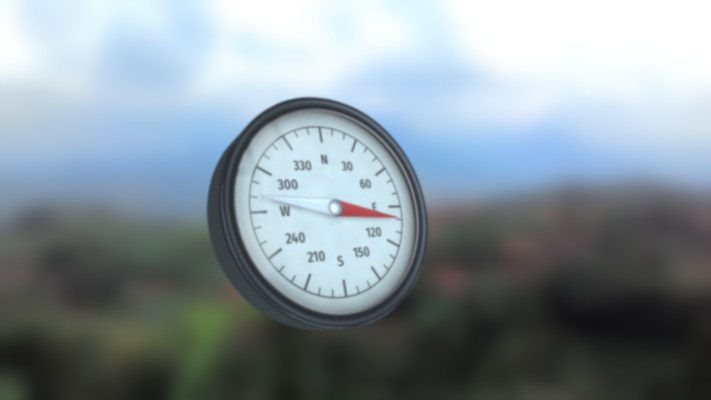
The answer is 100 °
